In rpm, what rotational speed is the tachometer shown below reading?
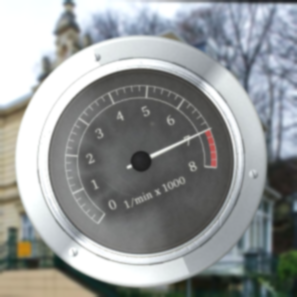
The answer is 7000 rpm
